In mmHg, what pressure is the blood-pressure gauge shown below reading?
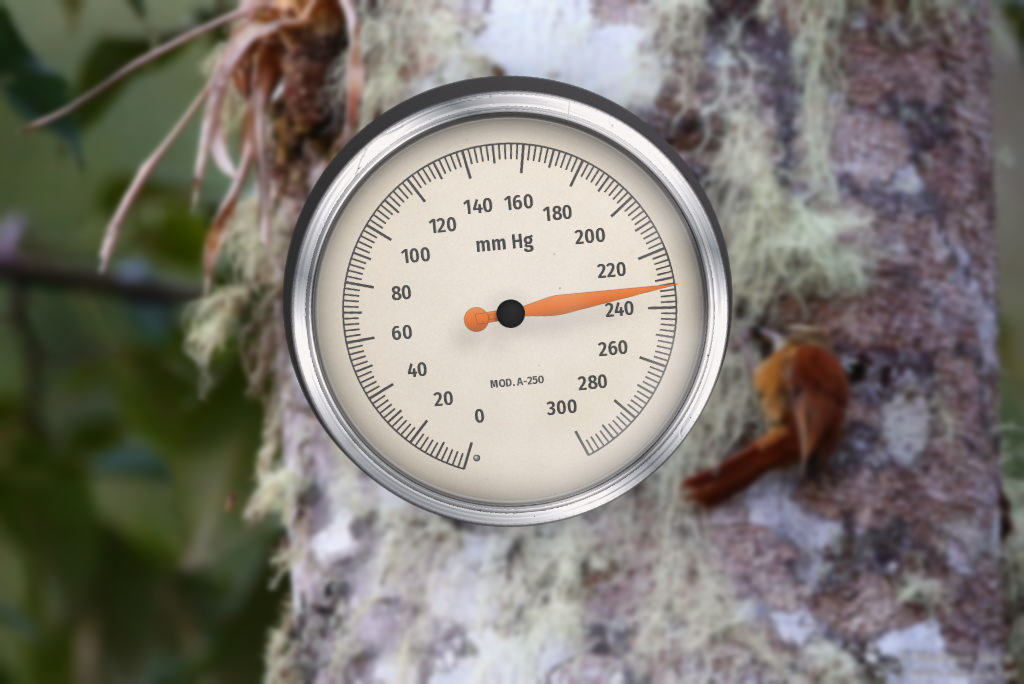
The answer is 232 mmHg
